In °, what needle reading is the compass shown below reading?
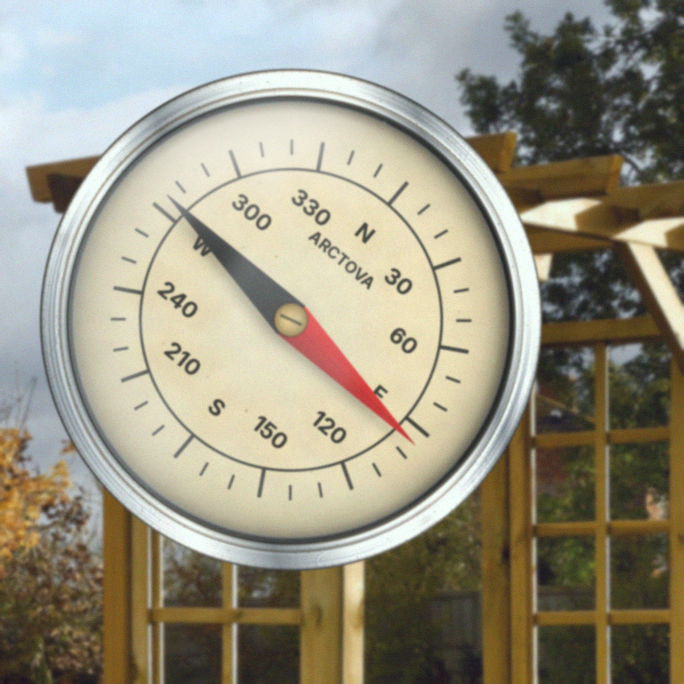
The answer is 95 °
